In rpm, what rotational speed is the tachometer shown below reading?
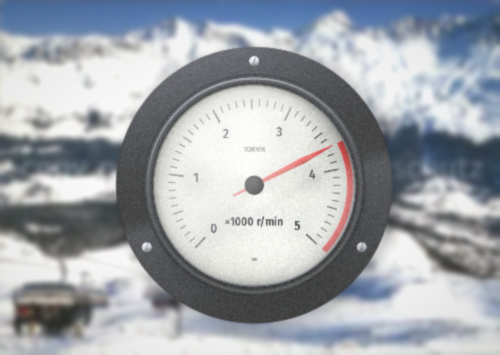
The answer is 3700 rpm
